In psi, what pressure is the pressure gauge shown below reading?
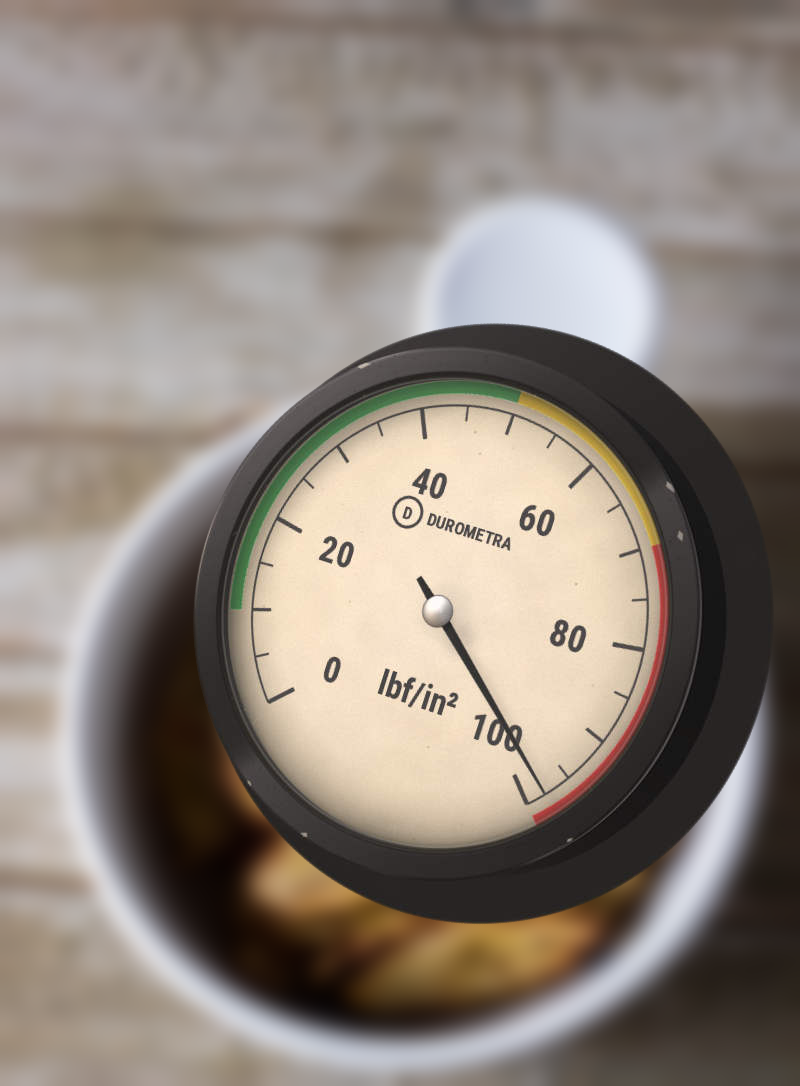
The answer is 97.5 psi
